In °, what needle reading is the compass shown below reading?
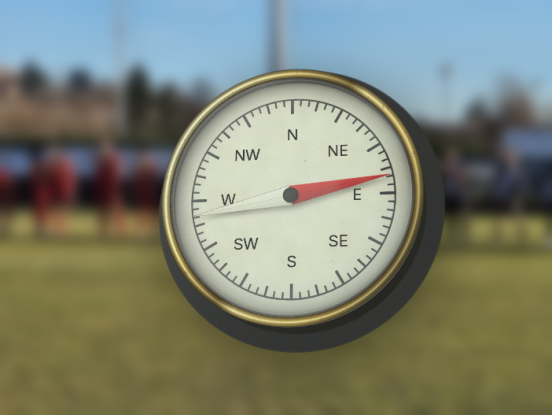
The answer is 80 °
